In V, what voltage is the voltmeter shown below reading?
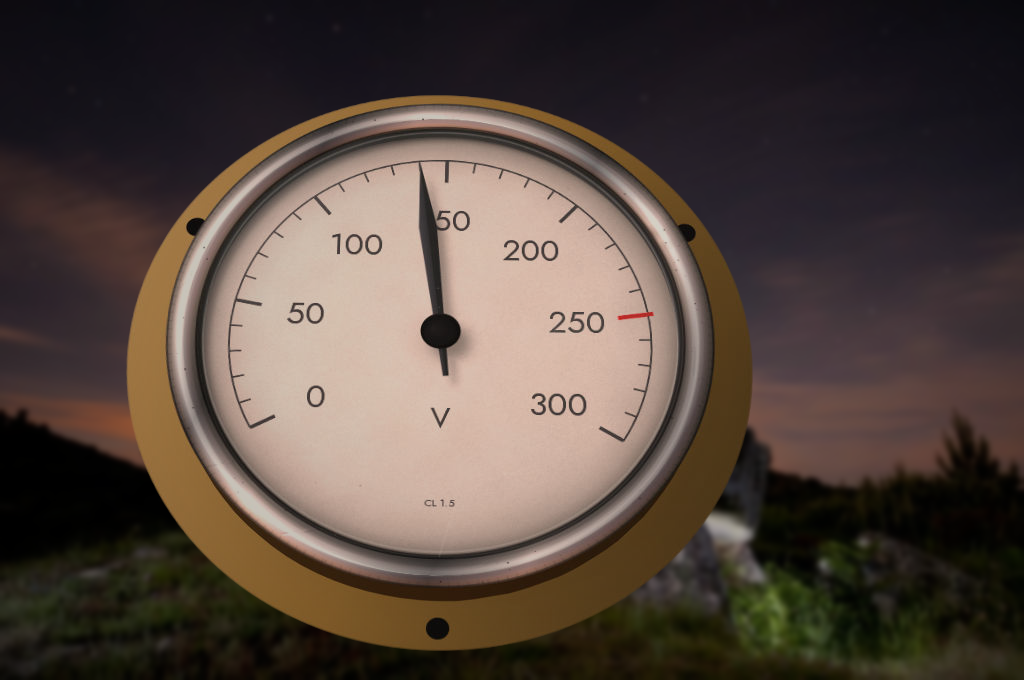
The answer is 140 V
